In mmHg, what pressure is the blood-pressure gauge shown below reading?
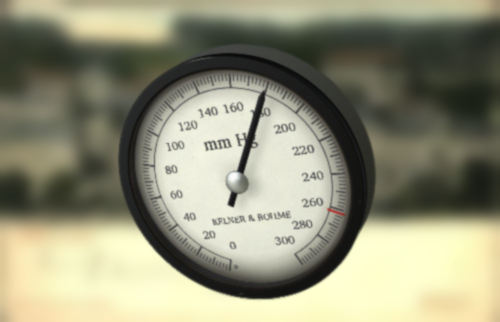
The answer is 180 mmHg
